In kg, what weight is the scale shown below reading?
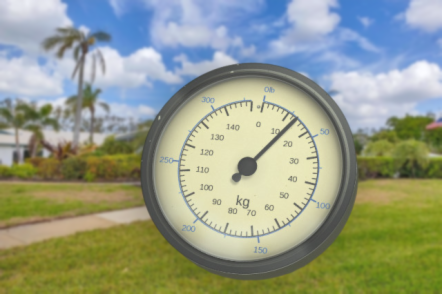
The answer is 14 kg
